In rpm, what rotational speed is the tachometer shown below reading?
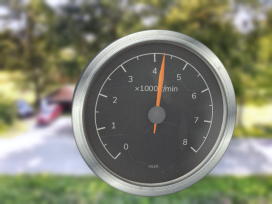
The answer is 4250 rpm
